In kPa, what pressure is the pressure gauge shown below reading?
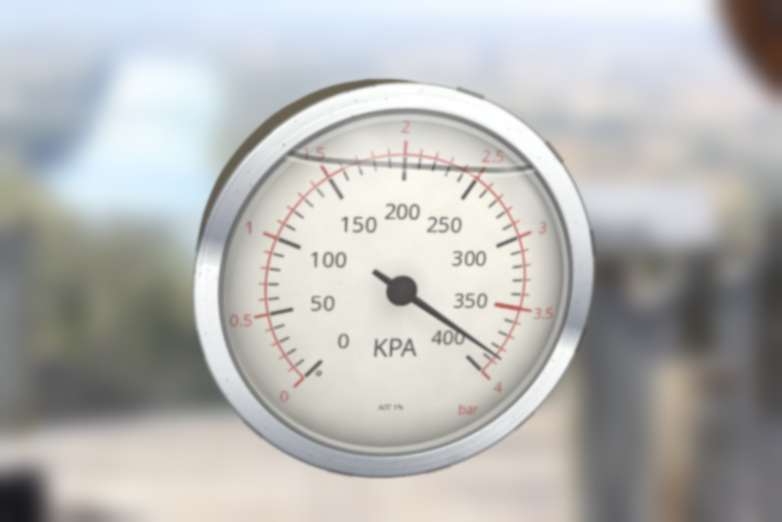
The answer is 385 kPa
